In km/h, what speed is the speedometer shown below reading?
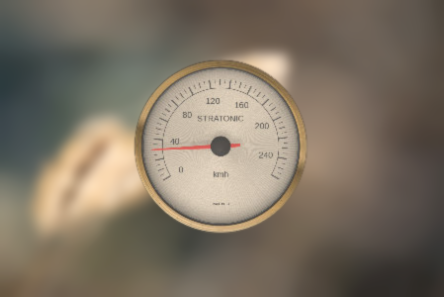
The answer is 30 km/h
